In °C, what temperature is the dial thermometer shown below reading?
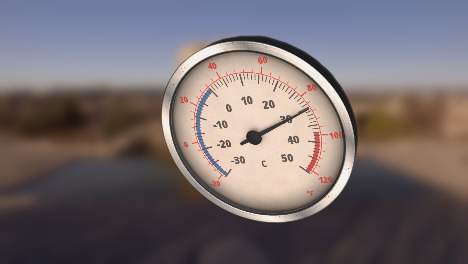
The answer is 30 °C
